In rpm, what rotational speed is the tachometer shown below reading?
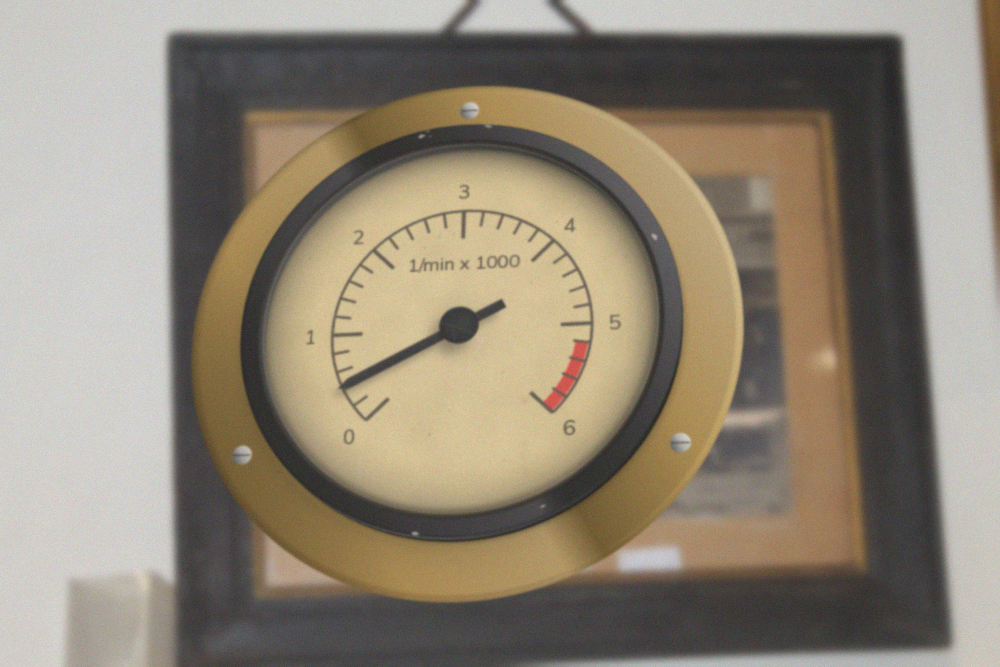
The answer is 400 rpm
